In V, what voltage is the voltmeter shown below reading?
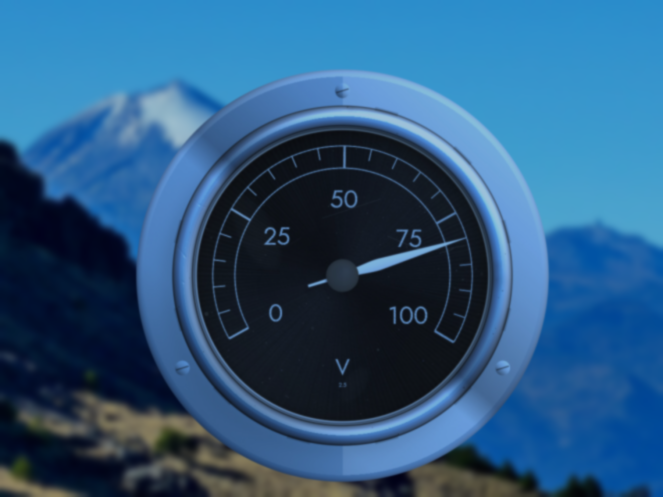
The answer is 80 V
